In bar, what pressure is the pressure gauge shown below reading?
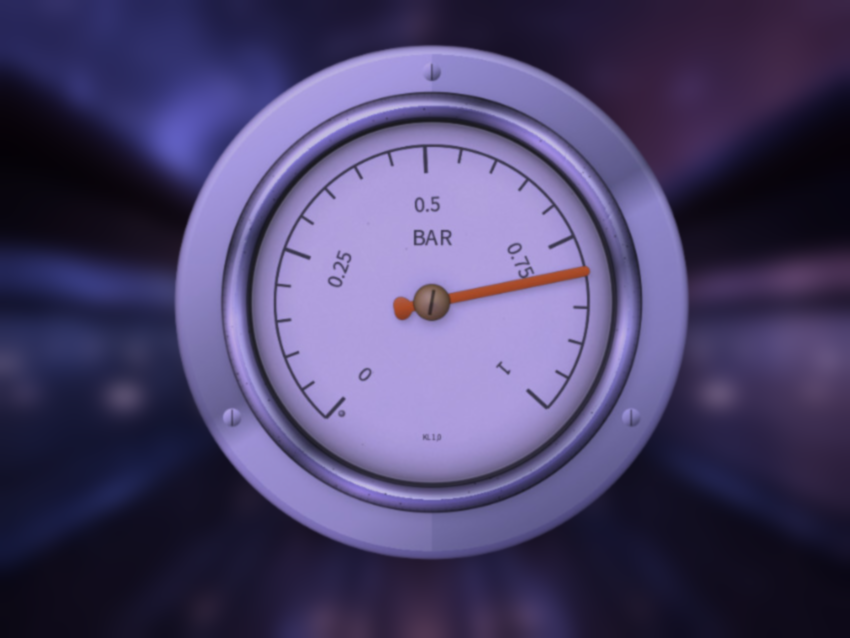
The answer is 0.8 bar
